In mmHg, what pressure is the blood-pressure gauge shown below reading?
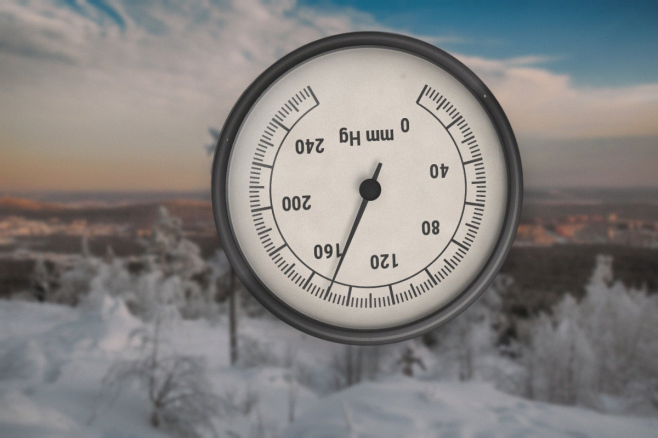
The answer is 150 mmHg
